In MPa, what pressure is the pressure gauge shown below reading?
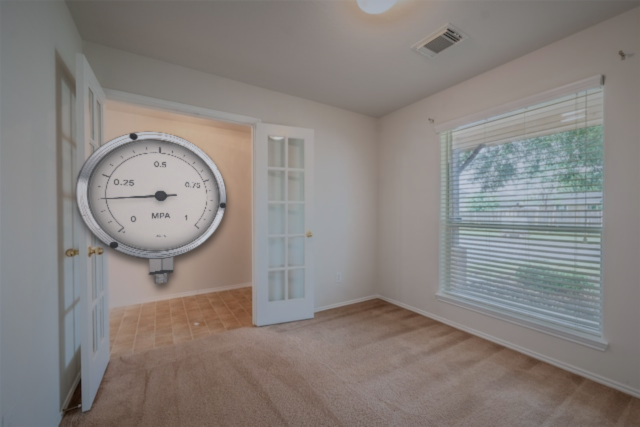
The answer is 0.15 MPa
